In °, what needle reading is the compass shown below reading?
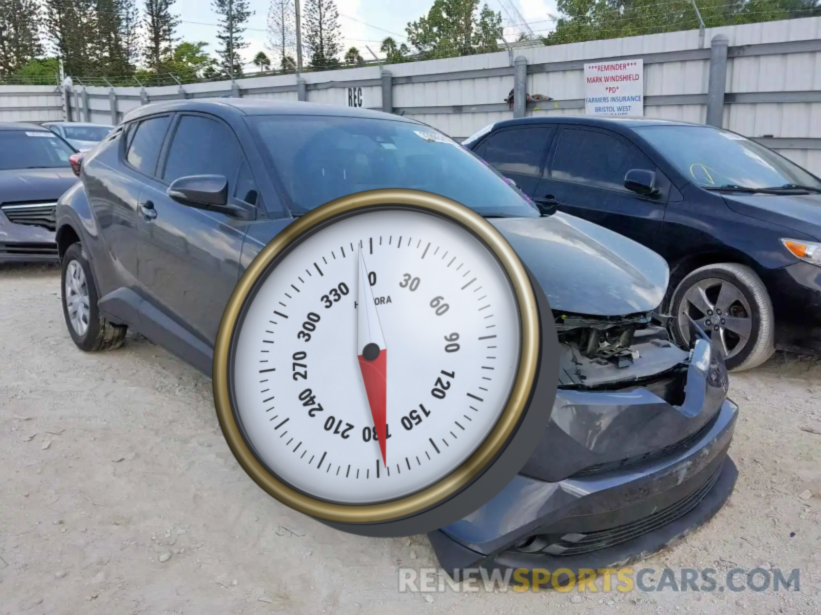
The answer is 175 °
